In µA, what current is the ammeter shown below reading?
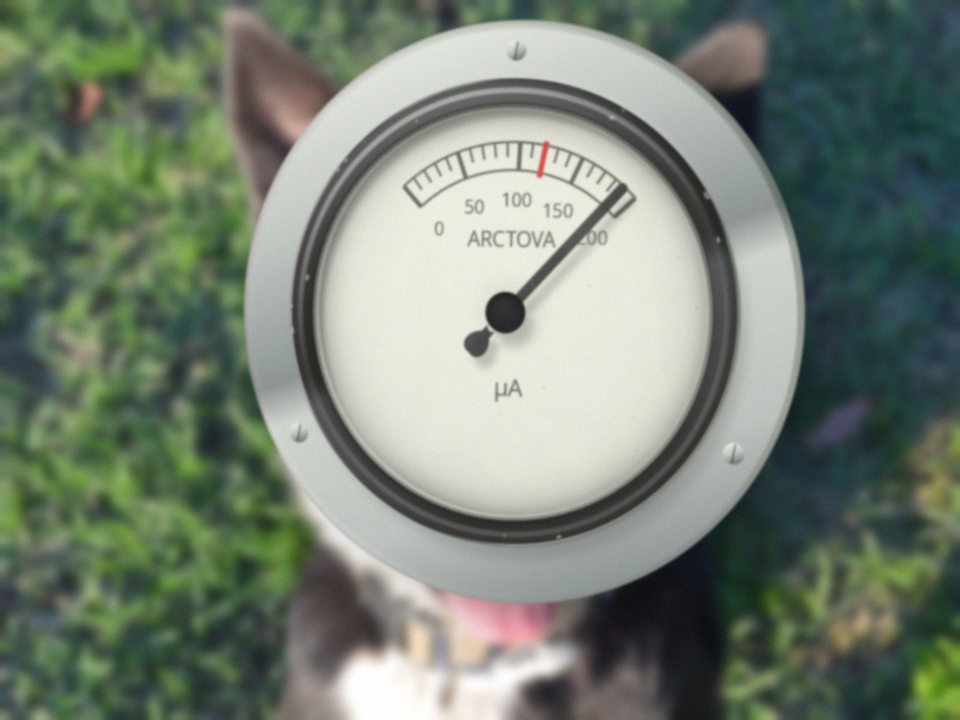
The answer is 190 µA
